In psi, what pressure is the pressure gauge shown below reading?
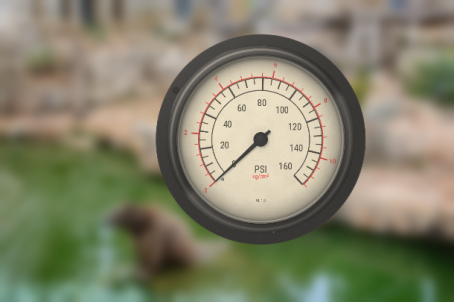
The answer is 0 psi
